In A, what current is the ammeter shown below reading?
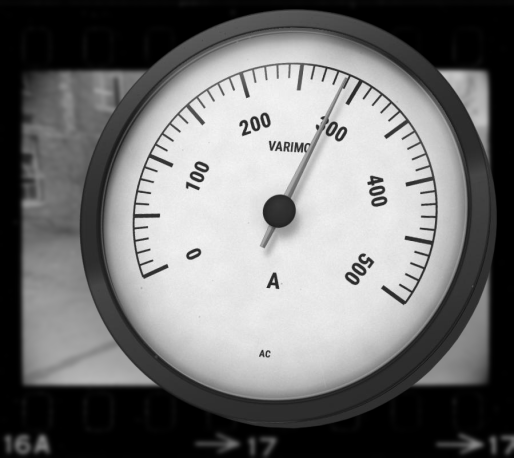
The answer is 290 A
